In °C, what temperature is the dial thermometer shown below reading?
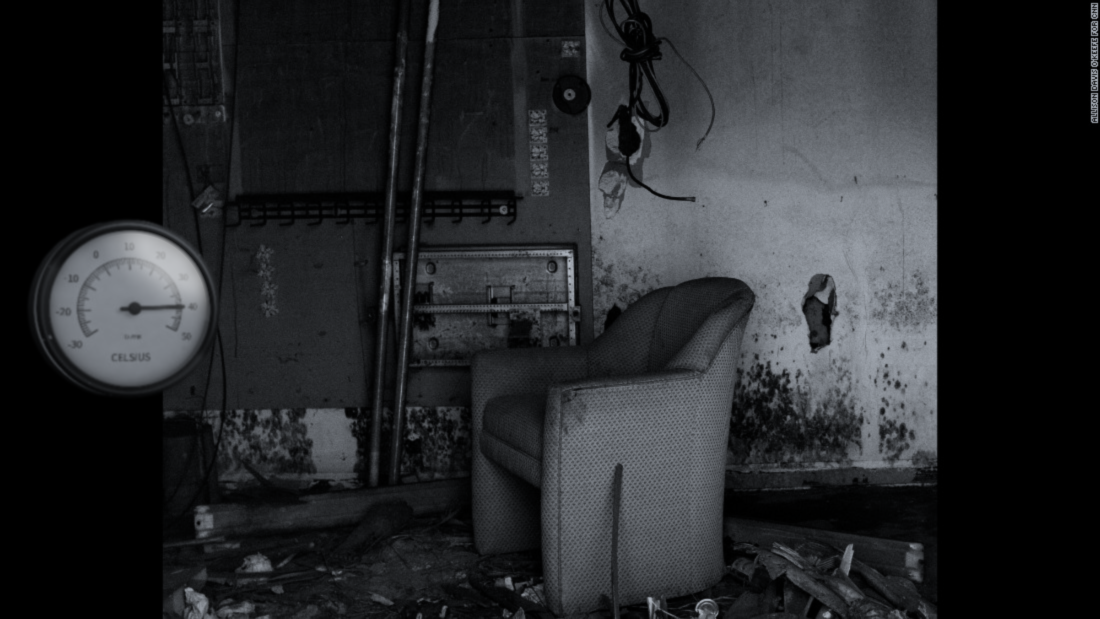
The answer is 40 °C
